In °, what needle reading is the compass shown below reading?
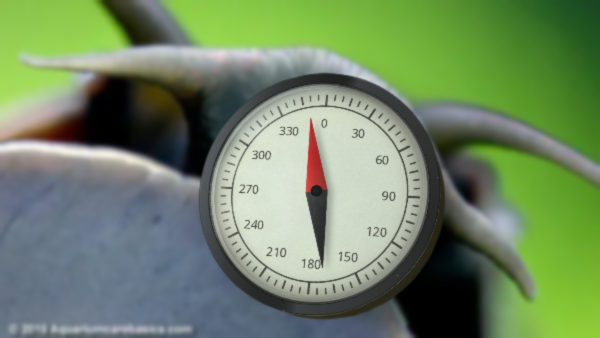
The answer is 350 °
